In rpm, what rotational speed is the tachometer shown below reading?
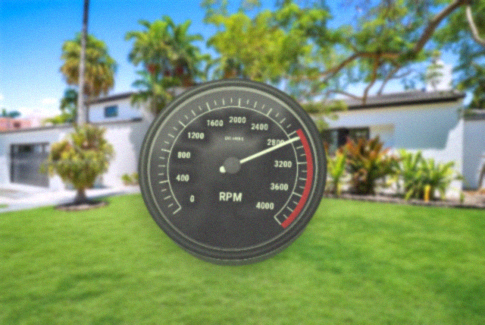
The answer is 2900 rpm
